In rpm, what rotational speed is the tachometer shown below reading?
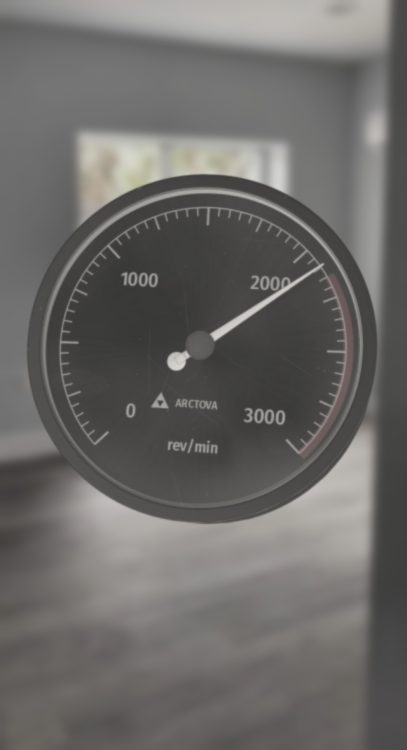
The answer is 2100 rpm
